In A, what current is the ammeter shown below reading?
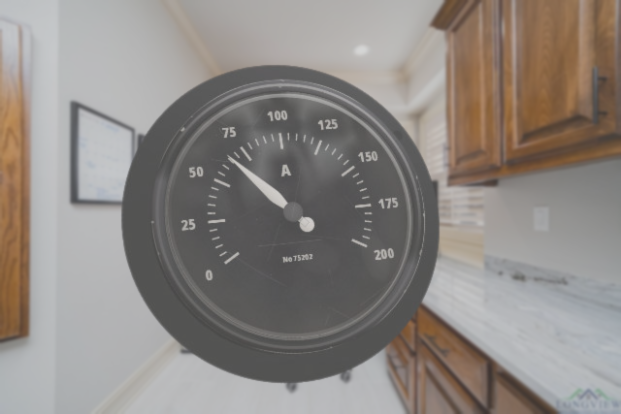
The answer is 65 A
